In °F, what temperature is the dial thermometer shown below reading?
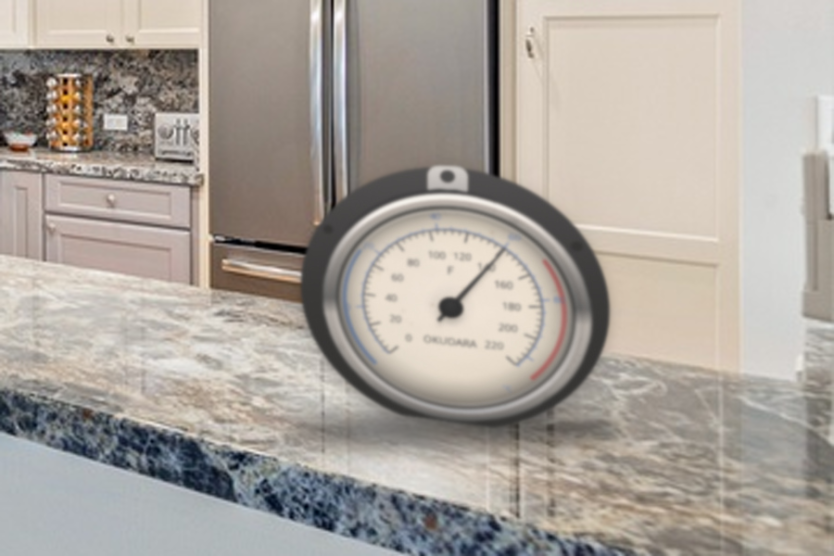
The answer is 140 °F
